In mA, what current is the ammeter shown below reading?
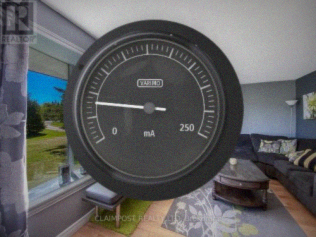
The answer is 40 mA
